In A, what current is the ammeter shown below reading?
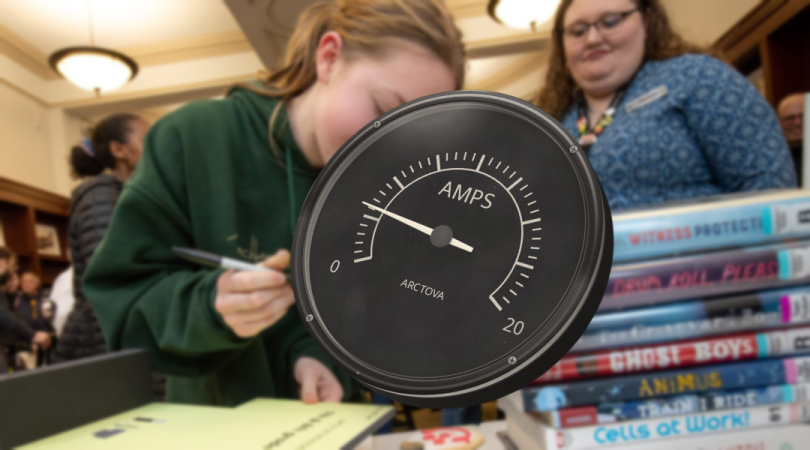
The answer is 3 A
